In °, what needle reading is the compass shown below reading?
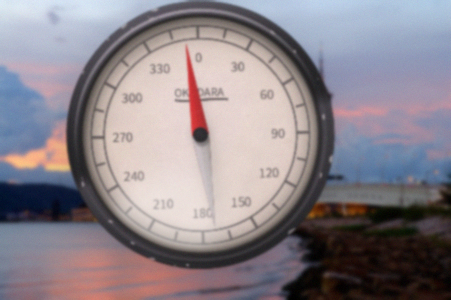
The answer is 352.5 °
